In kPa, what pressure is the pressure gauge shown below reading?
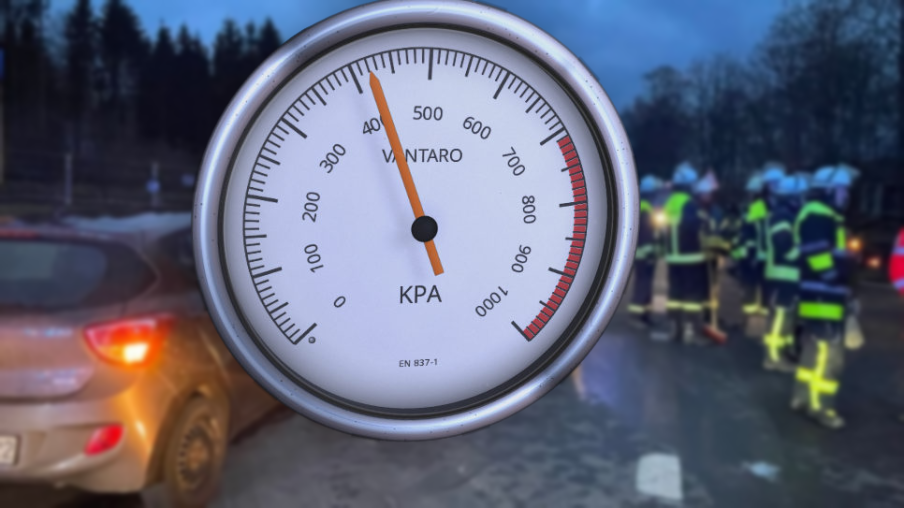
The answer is 420 kPa
